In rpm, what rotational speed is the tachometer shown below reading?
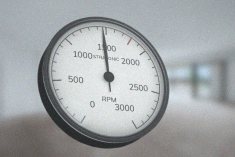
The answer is 1450 rpm
